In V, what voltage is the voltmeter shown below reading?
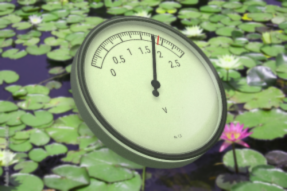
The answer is 1.75 V
